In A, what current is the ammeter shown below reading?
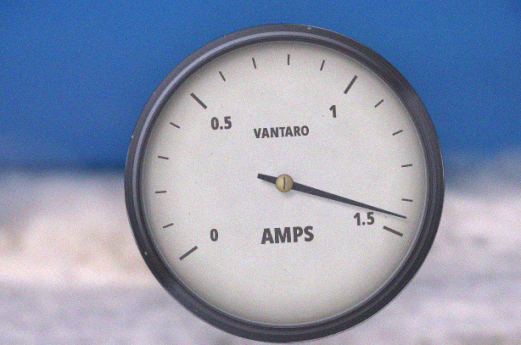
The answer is 1.45 A
